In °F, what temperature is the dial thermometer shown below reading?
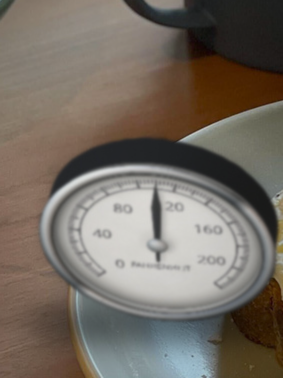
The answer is 110 °F
